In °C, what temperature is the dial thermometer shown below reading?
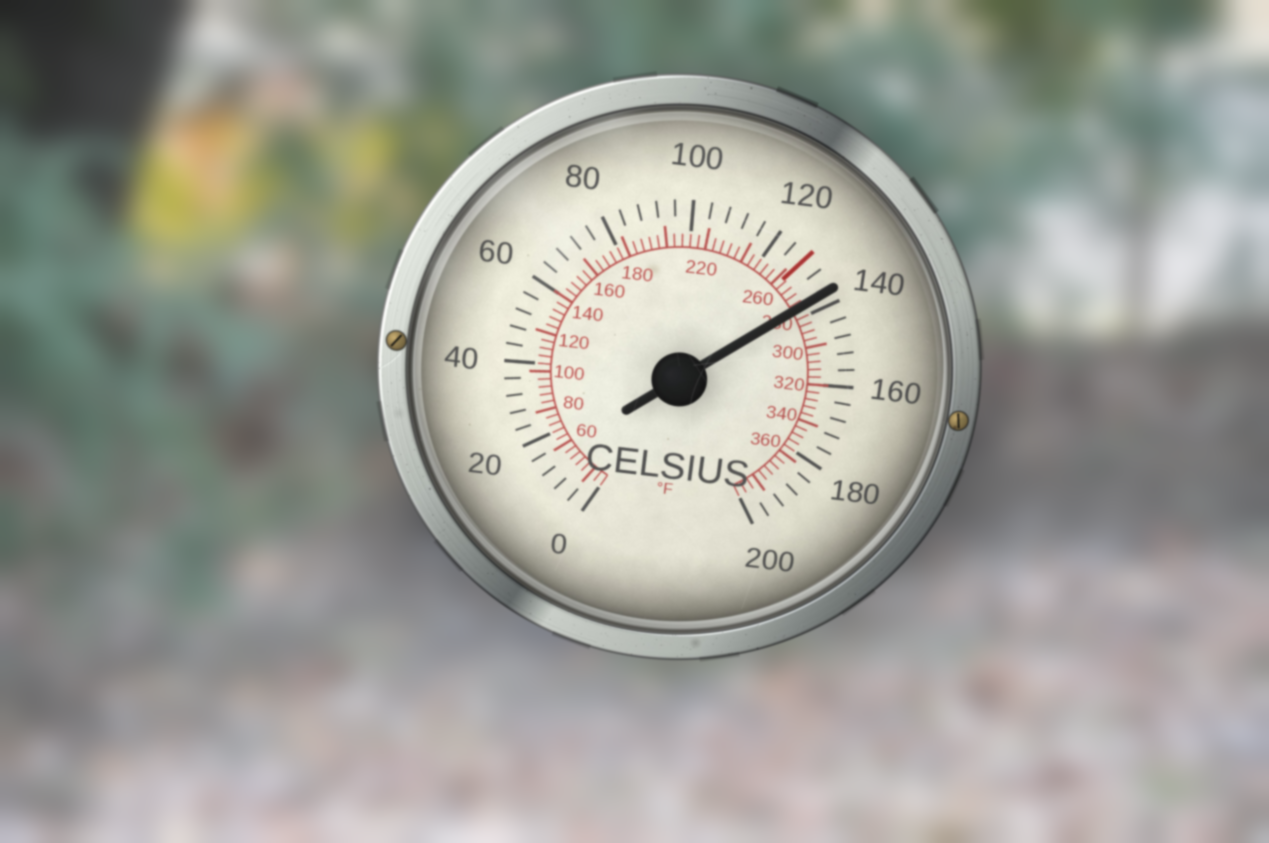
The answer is 136 °C
